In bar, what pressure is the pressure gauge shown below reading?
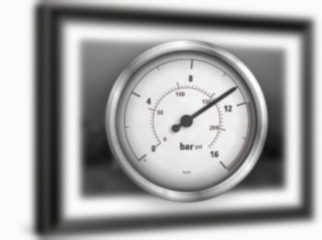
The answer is 11 bar
